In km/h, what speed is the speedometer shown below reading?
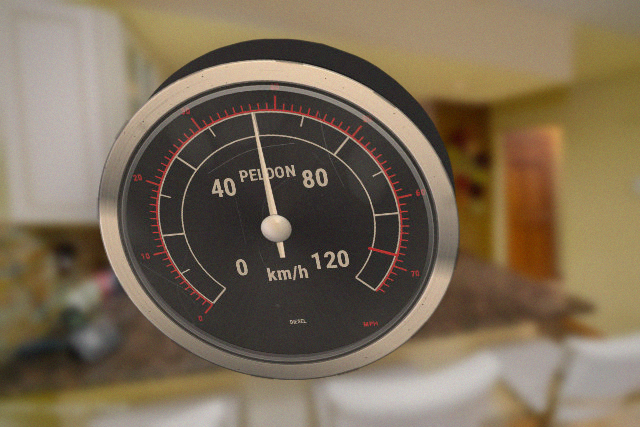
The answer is 60 km/h
